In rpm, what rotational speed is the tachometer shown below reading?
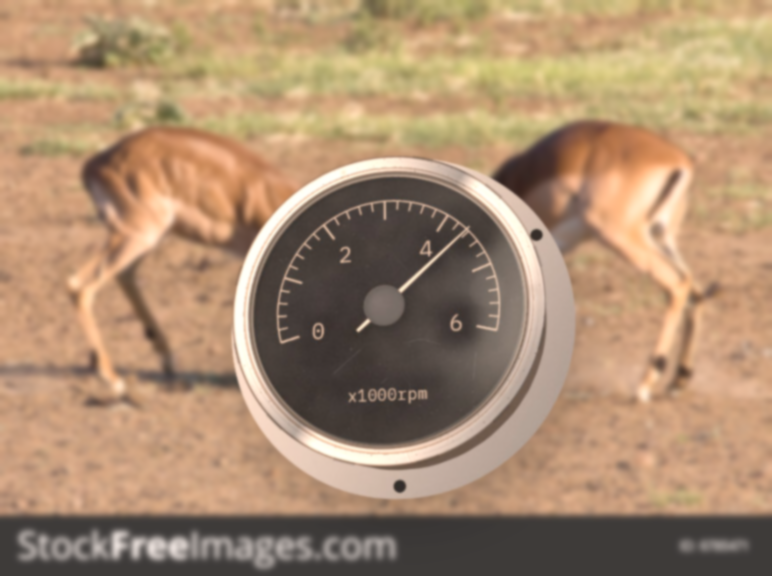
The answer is 4400 rpm
